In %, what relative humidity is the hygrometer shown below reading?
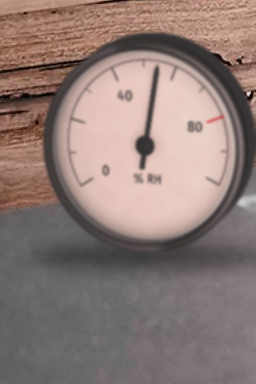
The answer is 55 %
